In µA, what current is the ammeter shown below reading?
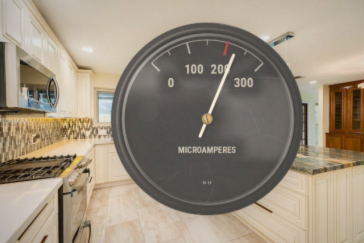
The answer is 225 µA
